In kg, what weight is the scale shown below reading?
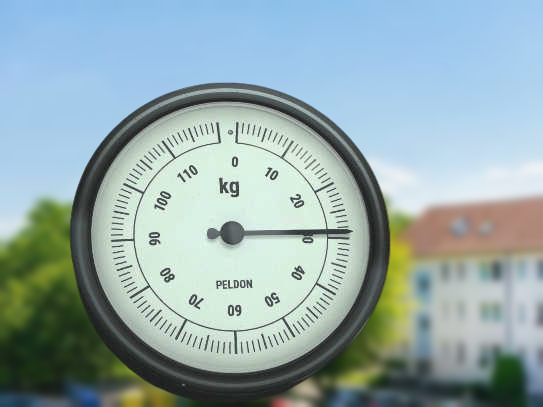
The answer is 29 kg
